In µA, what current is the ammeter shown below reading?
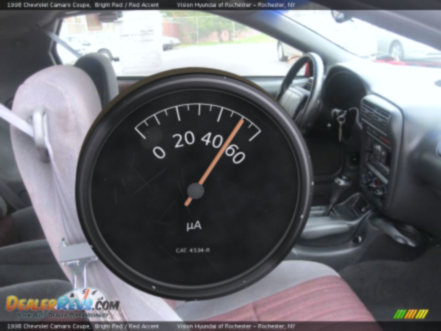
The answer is 50 µA
